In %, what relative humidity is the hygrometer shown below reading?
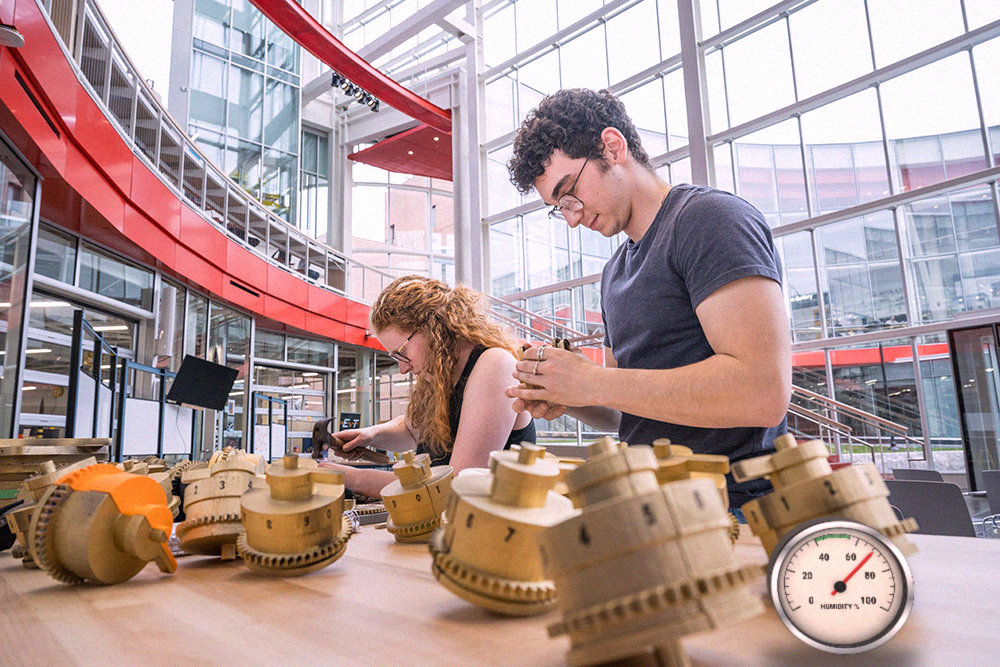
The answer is 68 %
